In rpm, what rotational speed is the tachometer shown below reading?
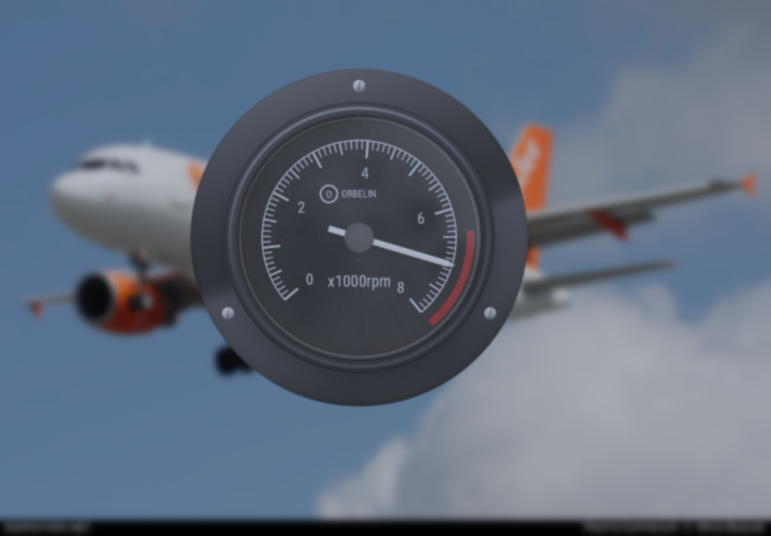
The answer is 7000 rpm
